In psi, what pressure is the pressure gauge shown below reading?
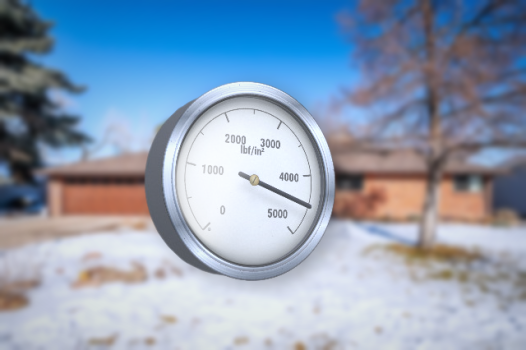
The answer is 4500 psi
